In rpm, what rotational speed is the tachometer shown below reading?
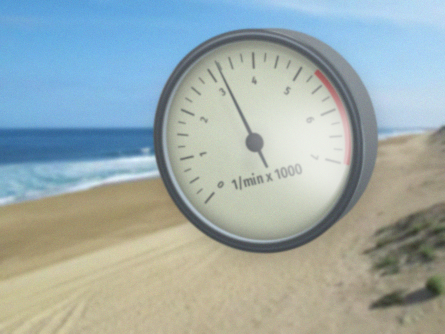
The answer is 3250 rpm
